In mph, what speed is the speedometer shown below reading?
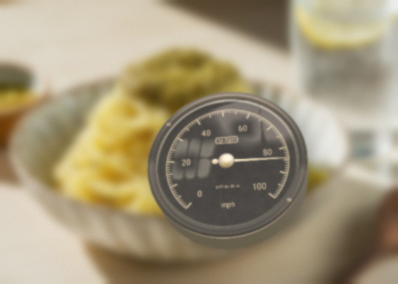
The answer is 85 mph
